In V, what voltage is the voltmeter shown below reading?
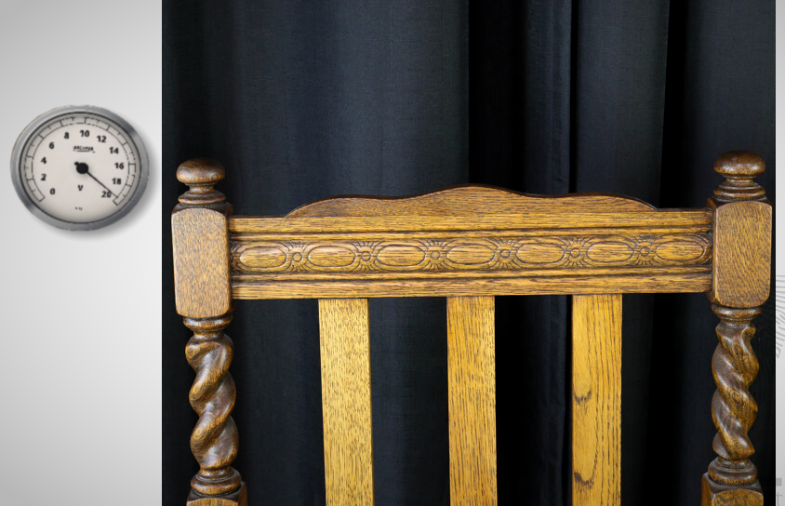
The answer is 19.5 V
